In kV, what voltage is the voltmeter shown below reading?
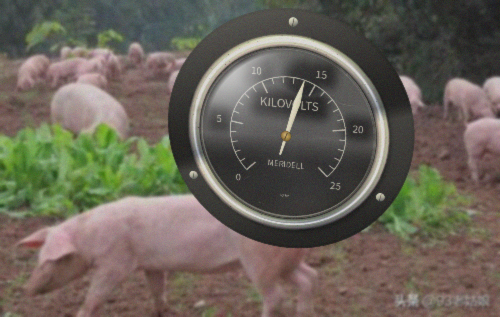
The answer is 14 kV
